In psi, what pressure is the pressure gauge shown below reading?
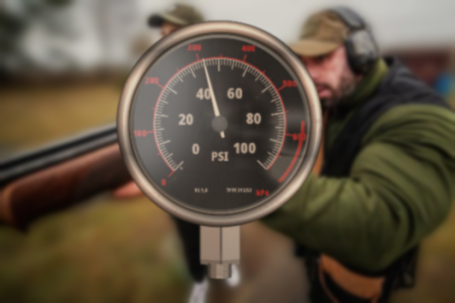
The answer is 45 psi
